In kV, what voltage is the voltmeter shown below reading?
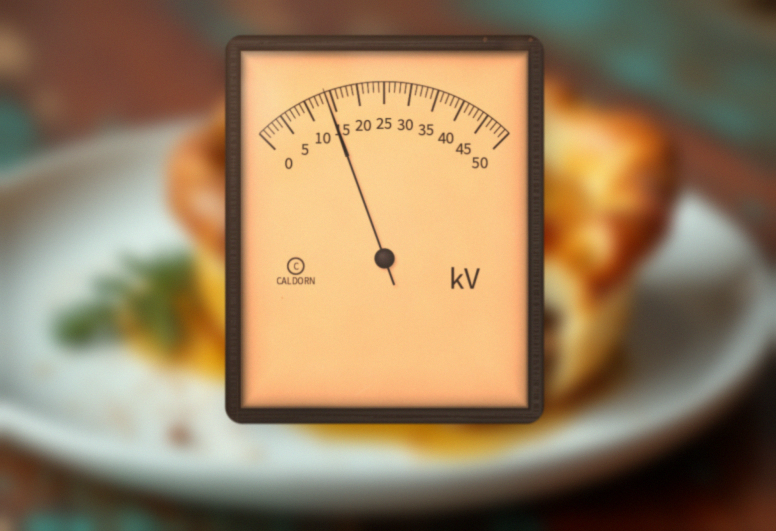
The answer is 14 kV
